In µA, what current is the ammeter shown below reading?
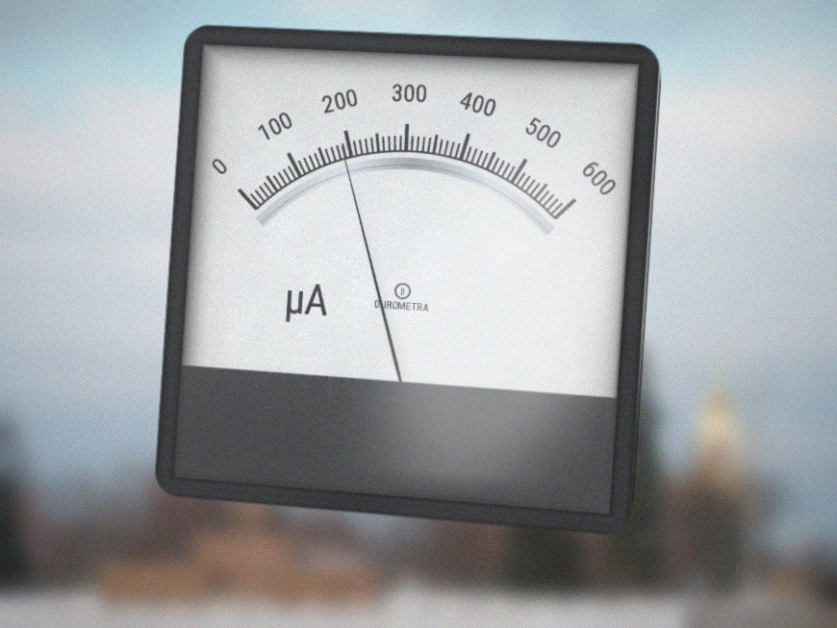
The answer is 190 µA
